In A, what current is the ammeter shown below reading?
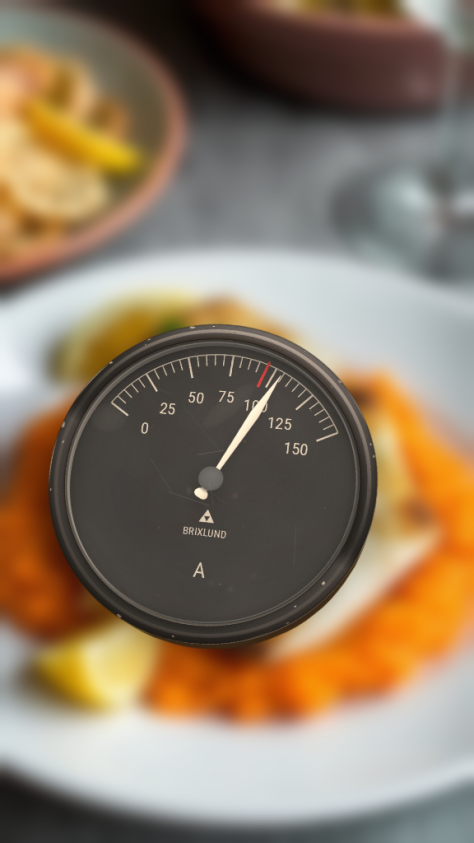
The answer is 105 A
